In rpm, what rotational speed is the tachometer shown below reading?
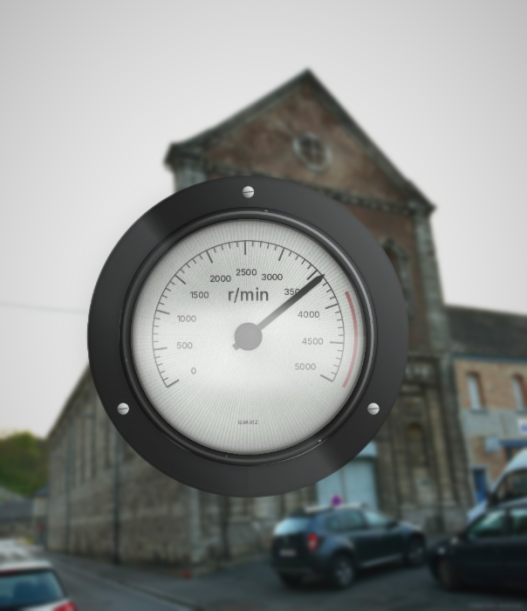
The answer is 3600 rpm
